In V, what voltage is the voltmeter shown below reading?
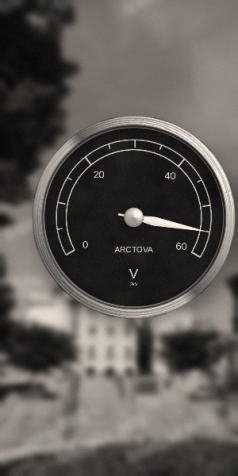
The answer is 55 V
